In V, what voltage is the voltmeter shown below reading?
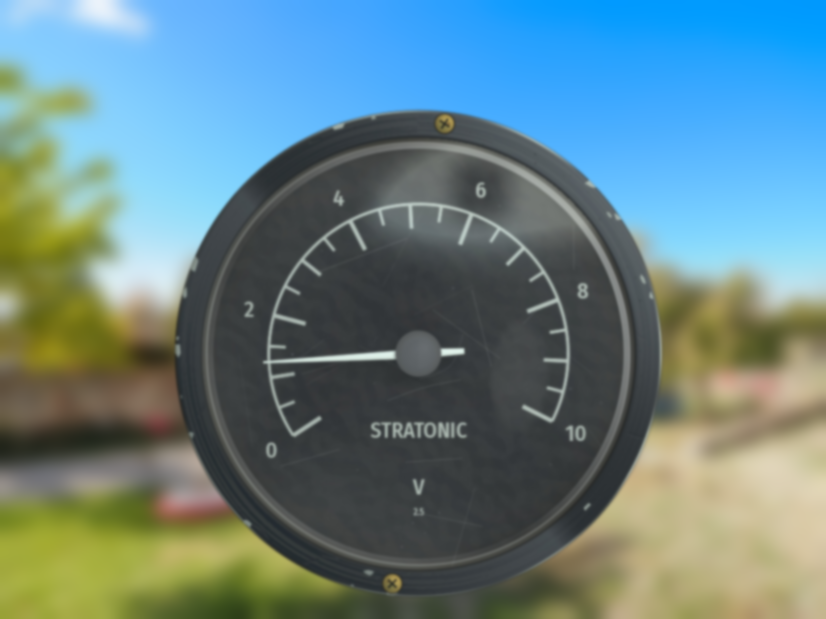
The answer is 1.25 V
